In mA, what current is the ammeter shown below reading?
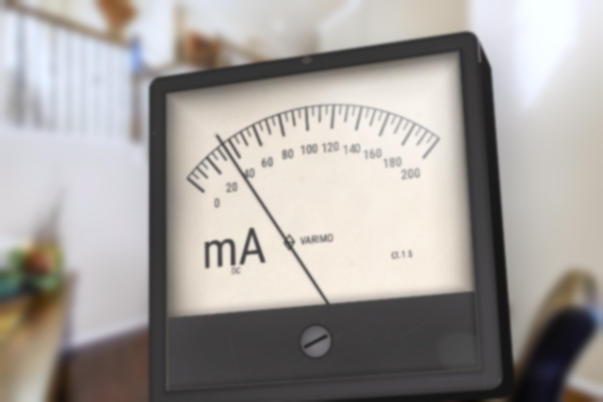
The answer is 35 mA
